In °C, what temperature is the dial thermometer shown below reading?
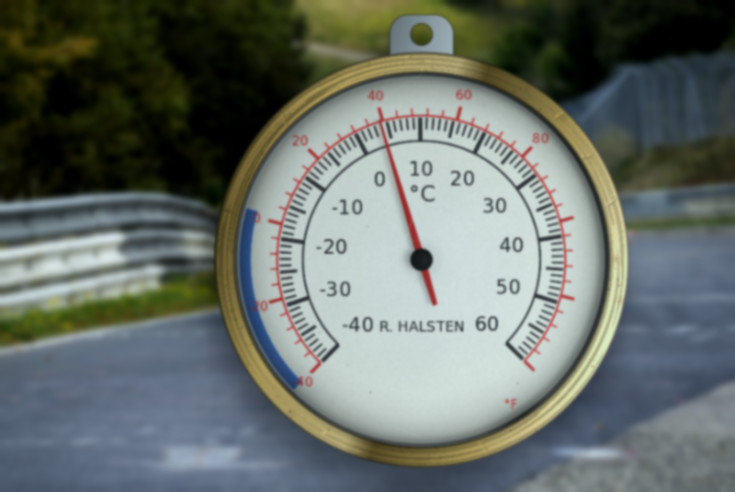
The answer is 4 °C
